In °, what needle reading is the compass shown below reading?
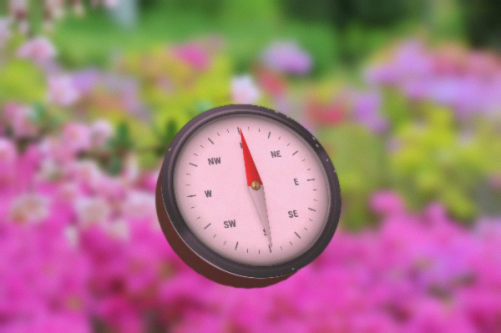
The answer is 0 °
